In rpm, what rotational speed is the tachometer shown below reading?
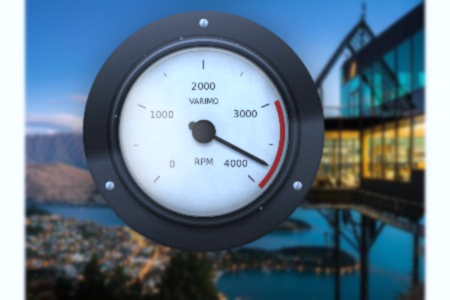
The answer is 3750 rpm
